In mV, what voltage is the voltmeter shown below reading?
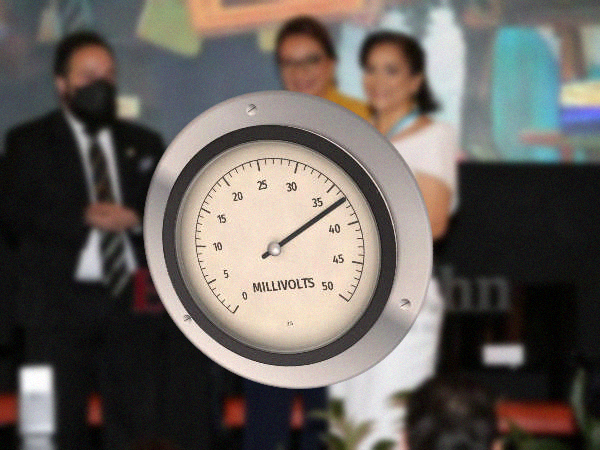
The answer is 37 mV
